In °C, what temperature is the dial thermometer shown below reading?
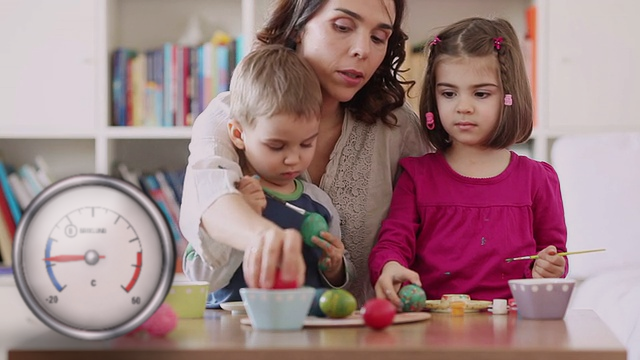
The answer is -7.5 °C
